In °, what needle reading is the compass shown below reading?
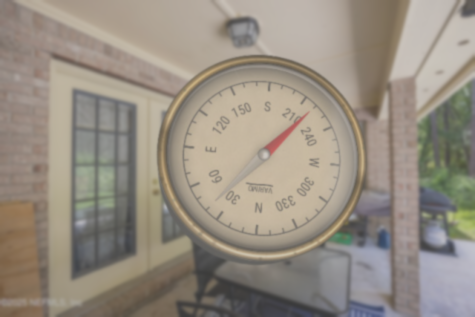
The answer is 220 °
